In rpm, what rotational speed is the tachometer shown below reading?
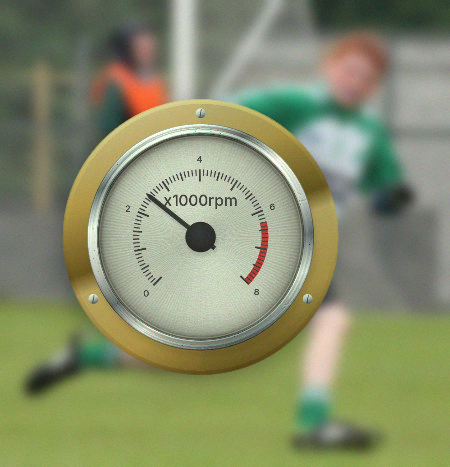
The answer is 2500 rpm
